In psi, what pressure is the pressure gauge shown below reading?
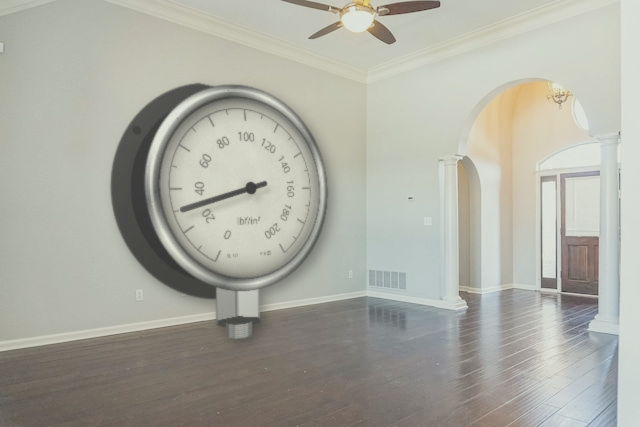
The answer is 30 psi
